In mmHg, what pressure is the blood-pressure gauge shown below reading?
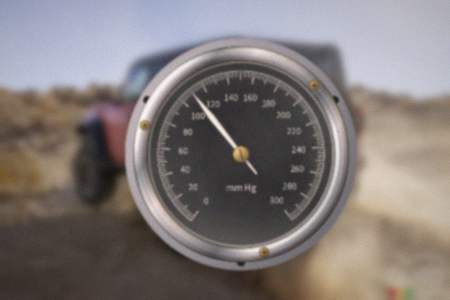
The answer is 110 mmHg
